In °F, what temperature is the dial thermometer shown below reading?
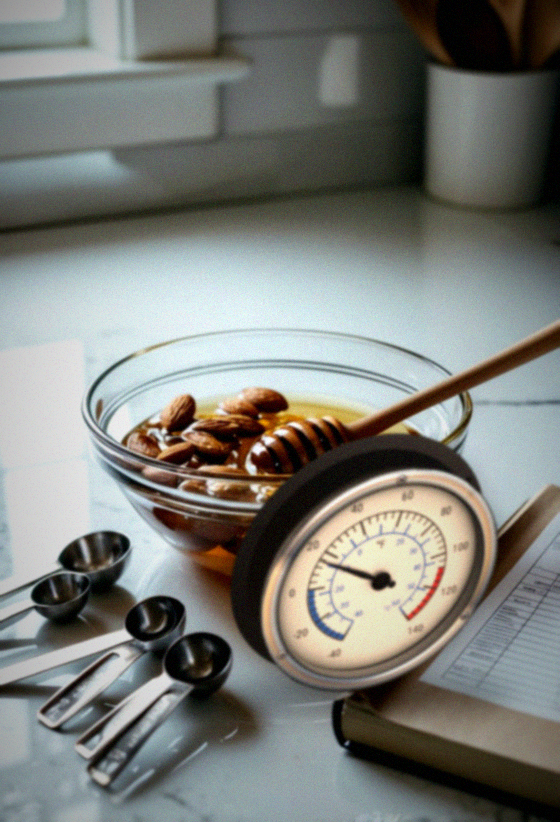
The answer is 16 °F
